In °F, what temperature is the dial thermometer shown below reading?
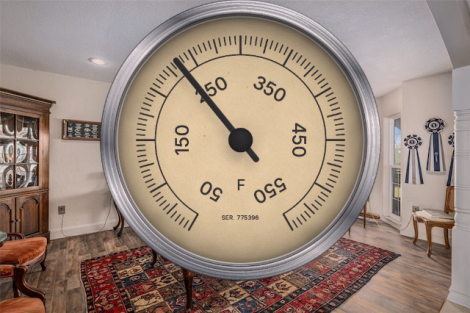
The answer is 235 °F
